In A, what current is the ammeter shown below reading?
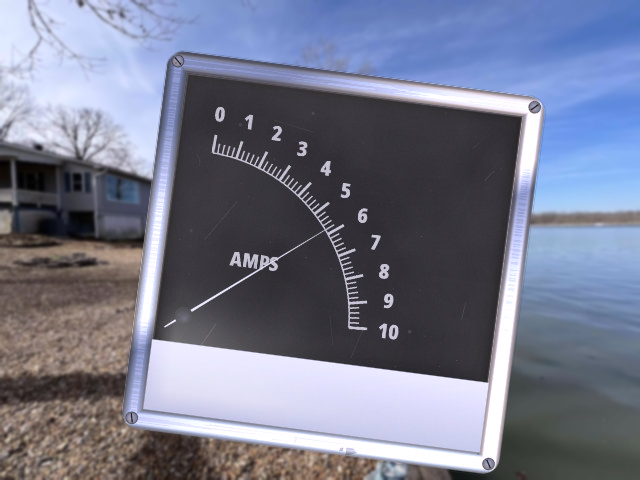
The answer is 5.8 A
